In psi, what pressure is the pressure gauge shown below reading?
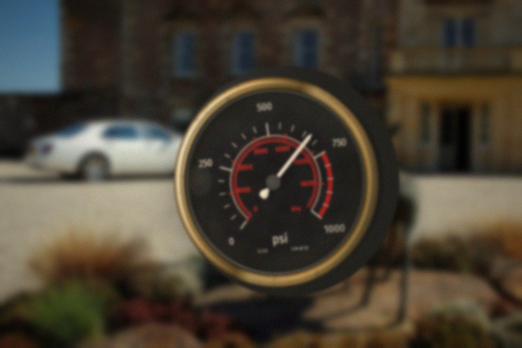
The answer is 675 psi
